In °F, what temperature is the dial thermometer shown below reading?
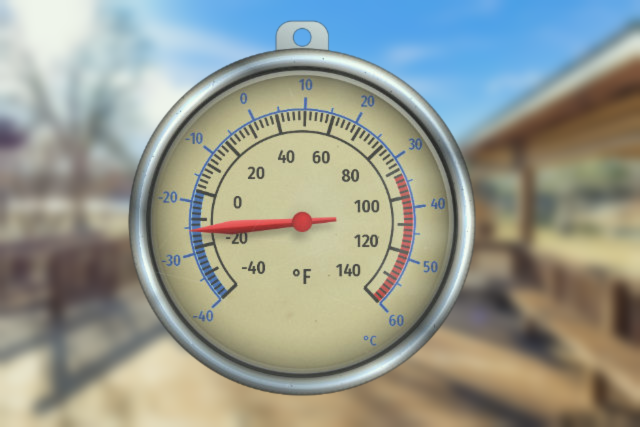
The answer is -14 °F
